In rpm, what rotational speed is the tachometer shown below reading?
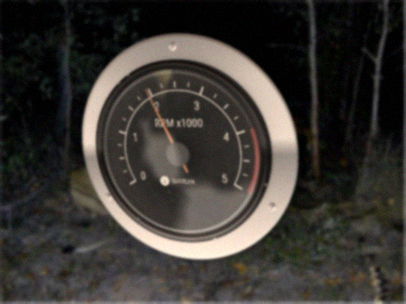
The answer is 2000 rpm
